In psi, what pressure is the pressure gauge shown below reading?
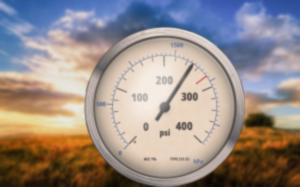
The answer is 250 psi
